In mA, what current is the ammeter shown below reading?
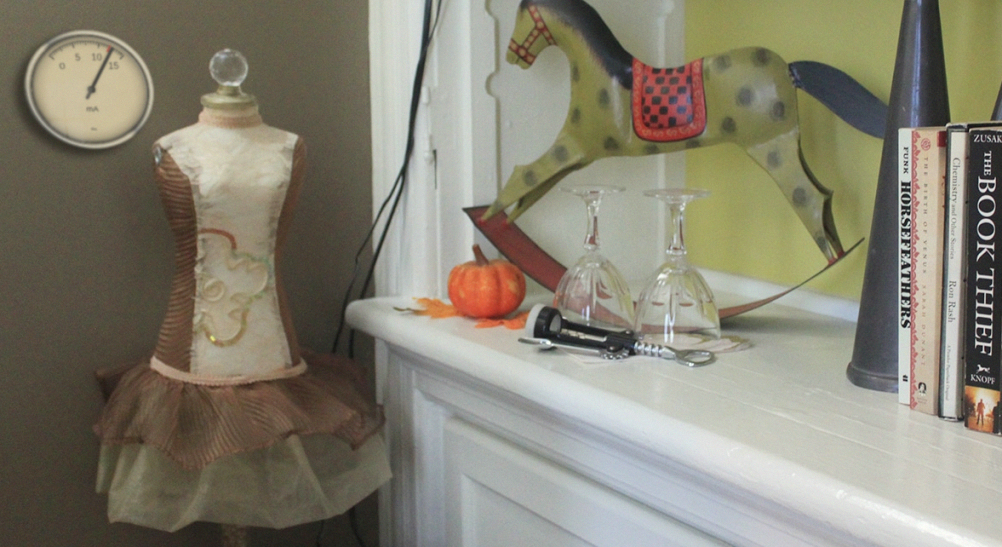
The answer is 12.5 mA
